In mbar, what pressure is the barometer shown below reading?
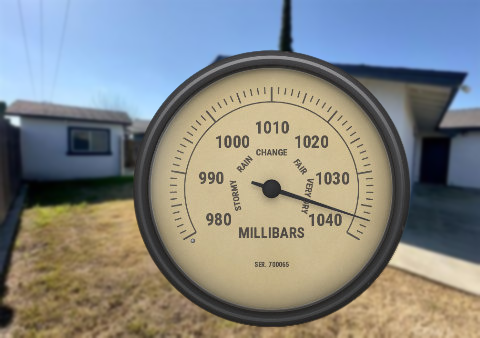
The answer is 1037 mbar
